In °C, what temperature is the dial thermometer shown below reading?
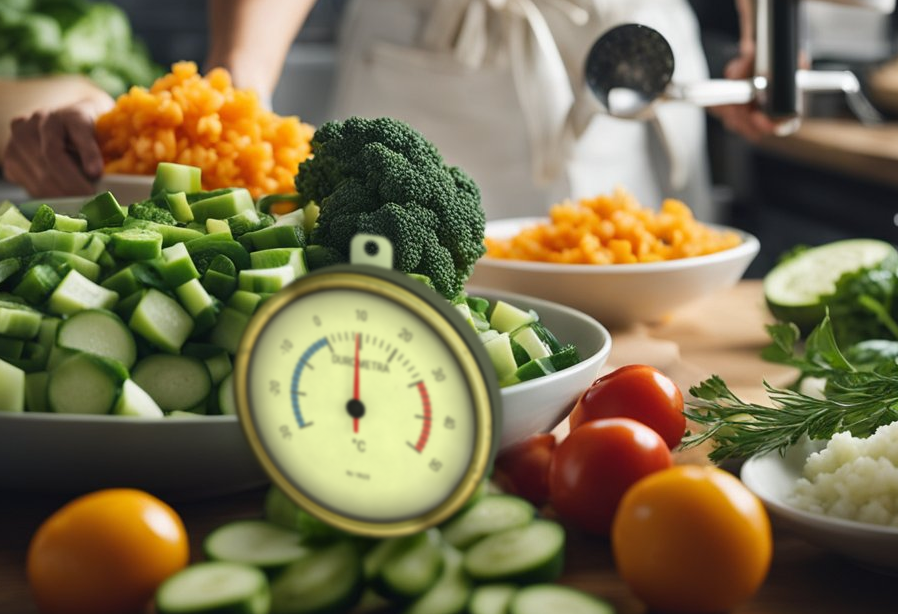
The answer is 10 °C
